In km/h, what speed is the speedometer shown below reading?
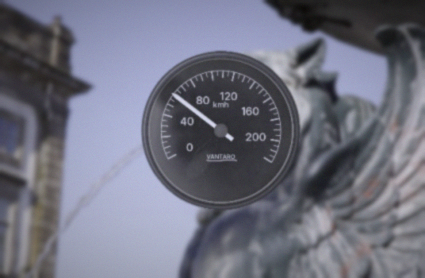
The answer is 60 km/h
